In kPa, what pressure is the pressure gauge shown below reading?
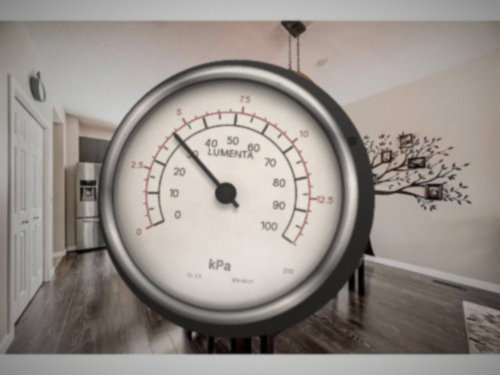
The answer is 30 kPa
